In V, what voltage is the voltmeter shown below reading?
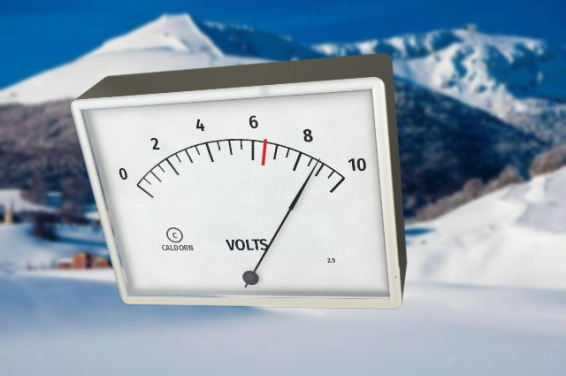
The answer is 8.75 V
